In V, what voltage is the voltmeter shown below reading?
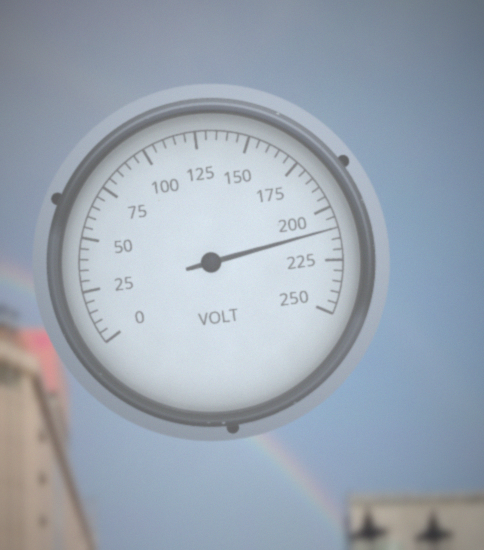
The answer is 210 V
